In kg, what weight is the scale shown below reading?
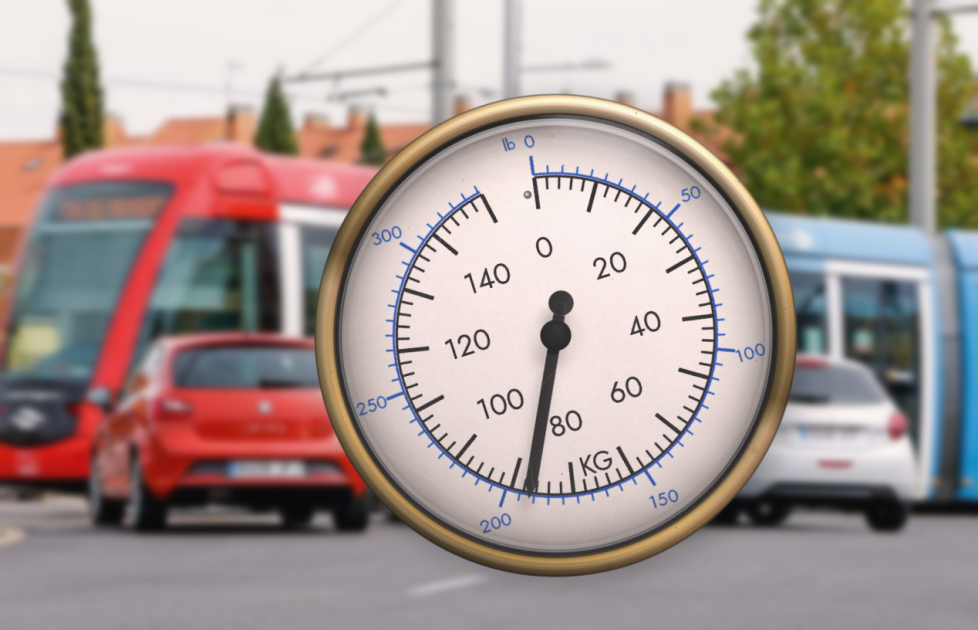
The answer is 87 kg
